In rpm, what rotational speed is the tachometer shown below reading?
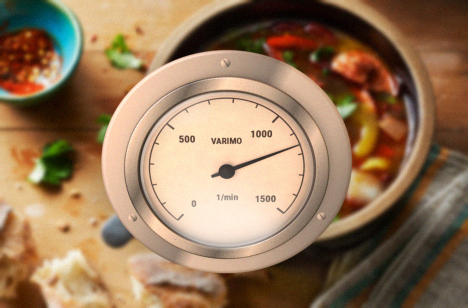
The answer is 1150 rpm
